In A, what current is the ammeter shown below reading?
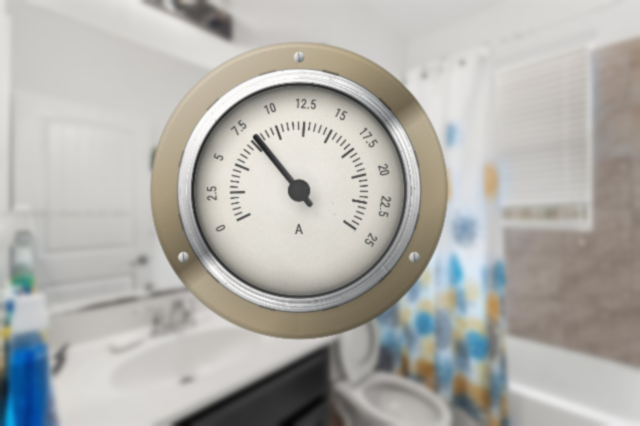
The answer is 8 A
